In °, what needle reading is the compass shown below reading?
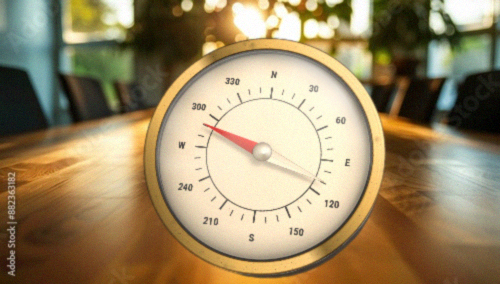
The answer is 290 °
